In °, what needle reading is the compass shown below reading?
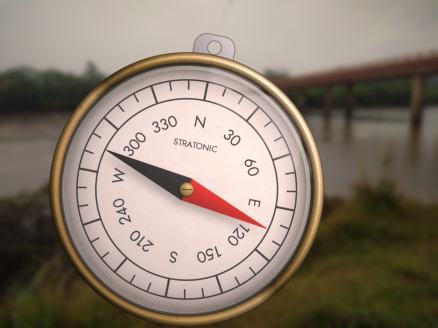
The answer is 105 °
